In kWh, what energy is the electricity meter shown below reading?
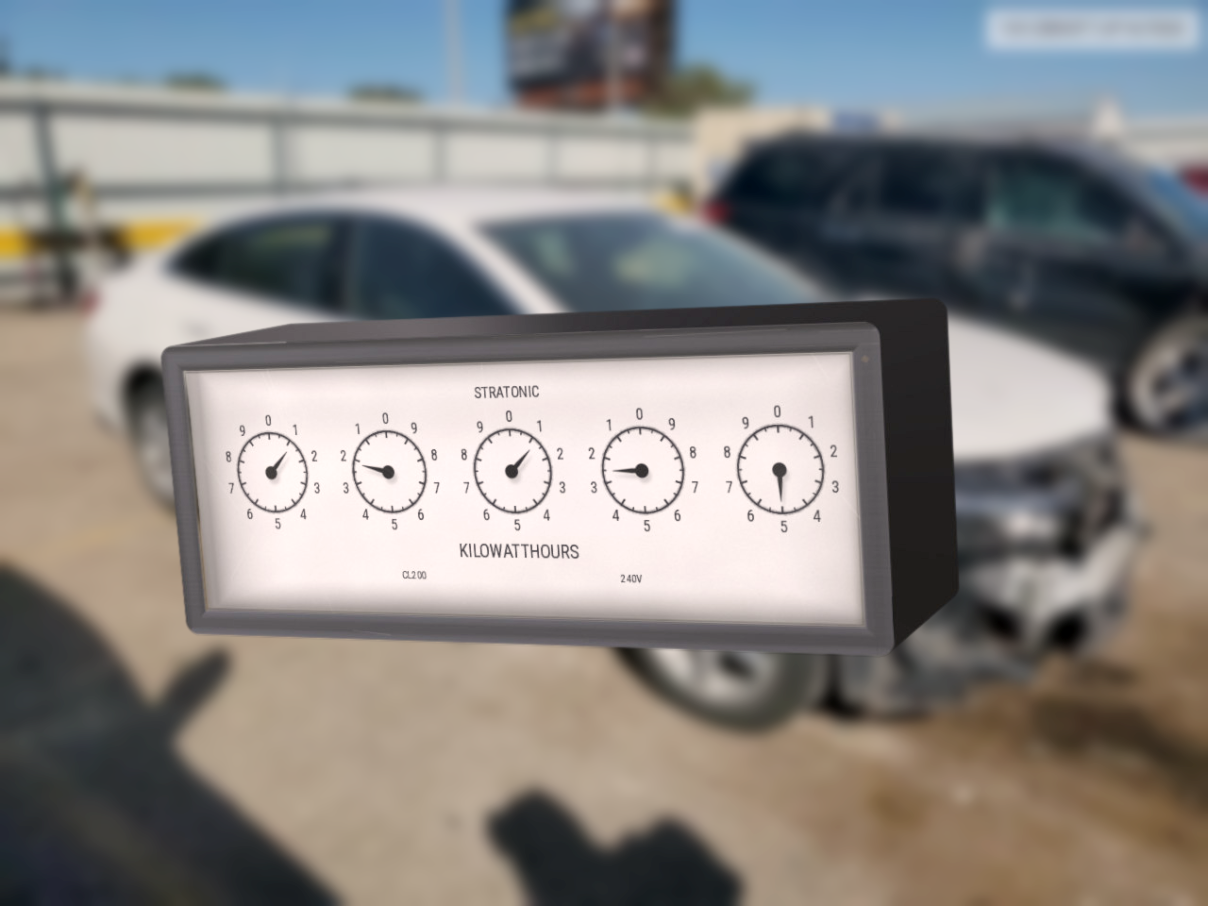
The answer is 12125 kWh
